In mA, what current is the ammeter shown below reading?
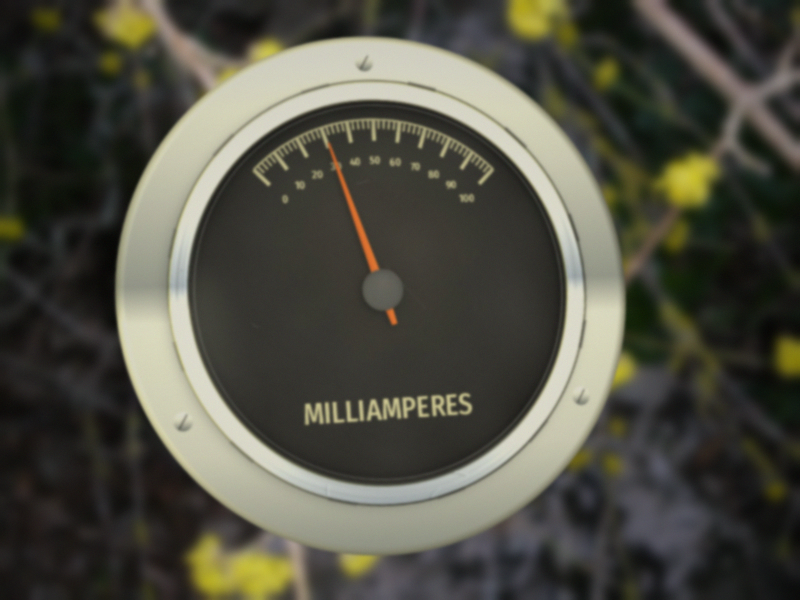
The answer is 30 mA
